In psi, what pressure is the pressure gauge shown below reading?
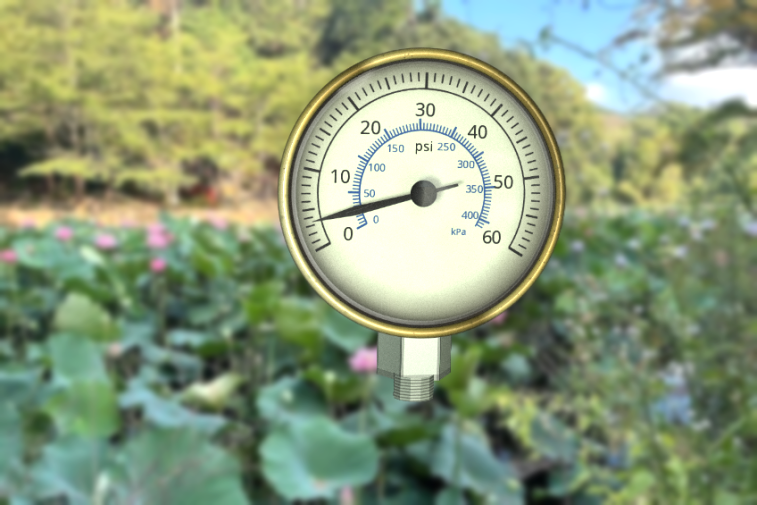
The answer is 3.5 psi
